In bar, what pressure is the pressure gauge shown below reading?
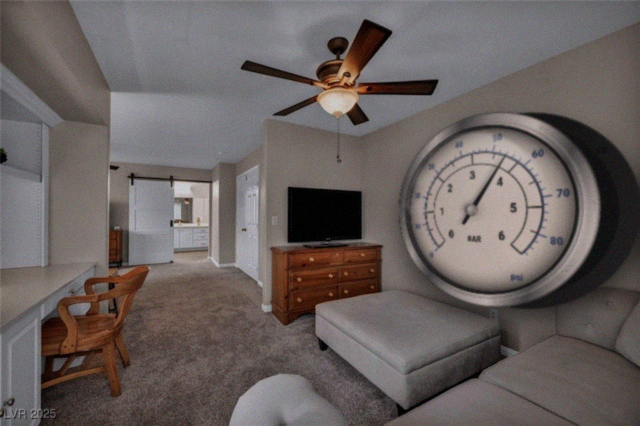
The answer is 3.75 bar
